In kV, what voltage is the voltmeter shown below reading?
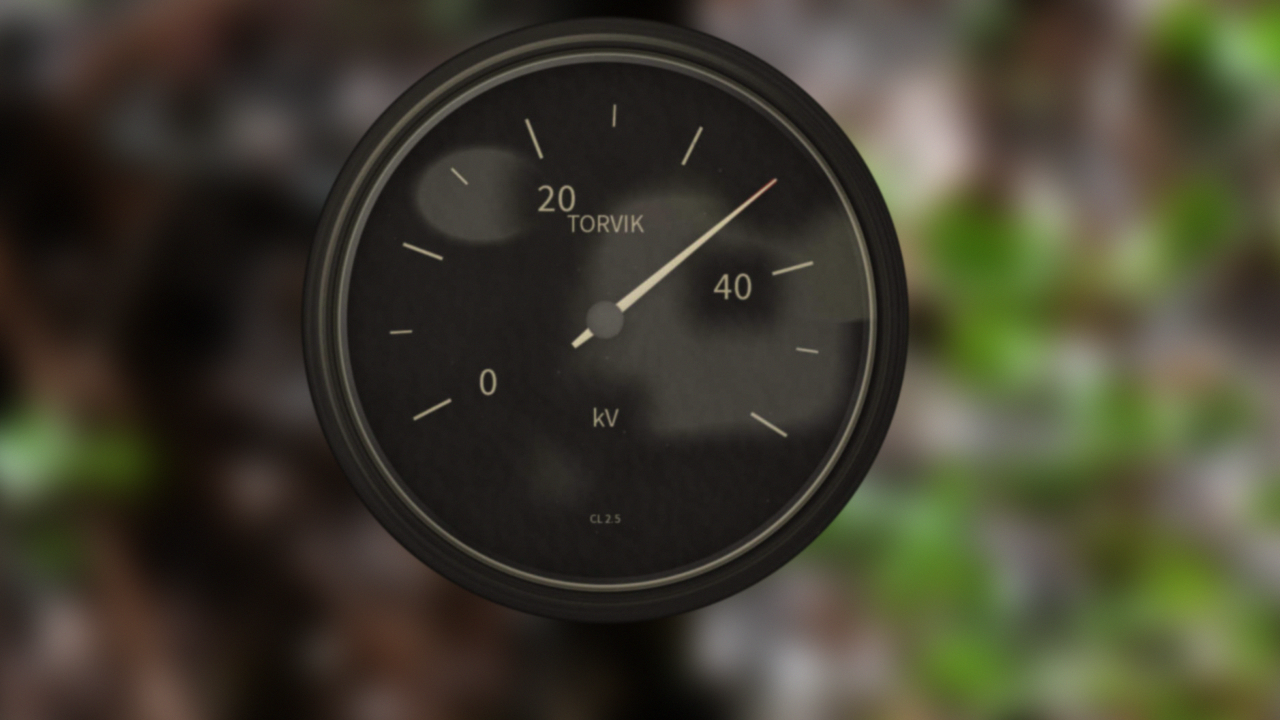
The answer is 35 kV
